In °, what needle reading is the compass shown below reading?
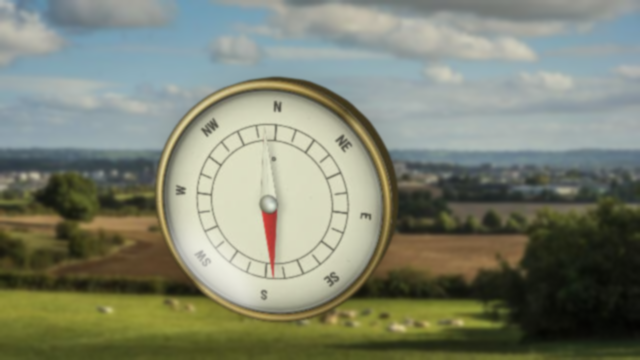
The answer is 172.5 °
